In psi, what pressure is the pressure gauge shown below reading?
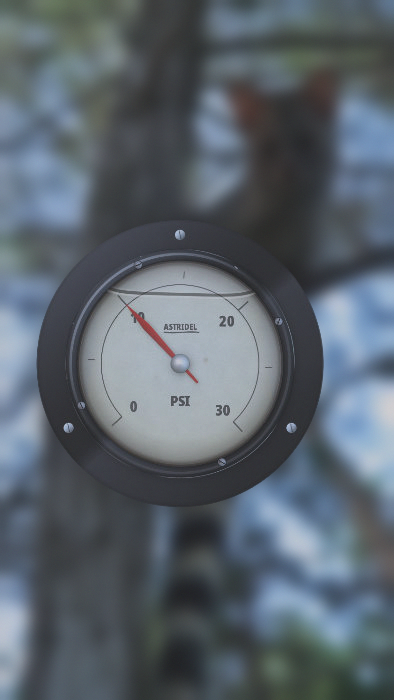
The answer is 10 psi
